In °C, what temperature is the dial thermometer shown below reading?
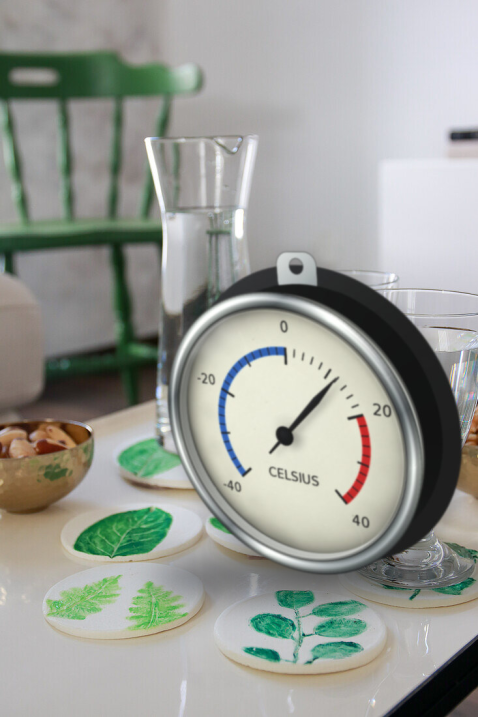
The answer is 12 °C
